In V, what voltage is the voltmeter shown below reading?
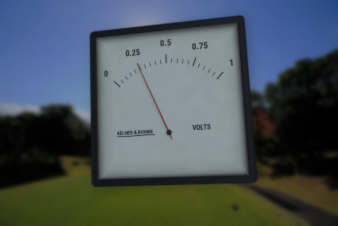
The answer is 0.25 V
